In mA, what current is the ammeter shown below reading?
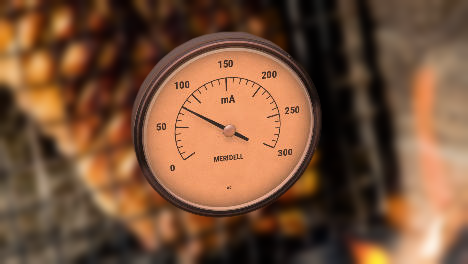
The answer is 80 mA
